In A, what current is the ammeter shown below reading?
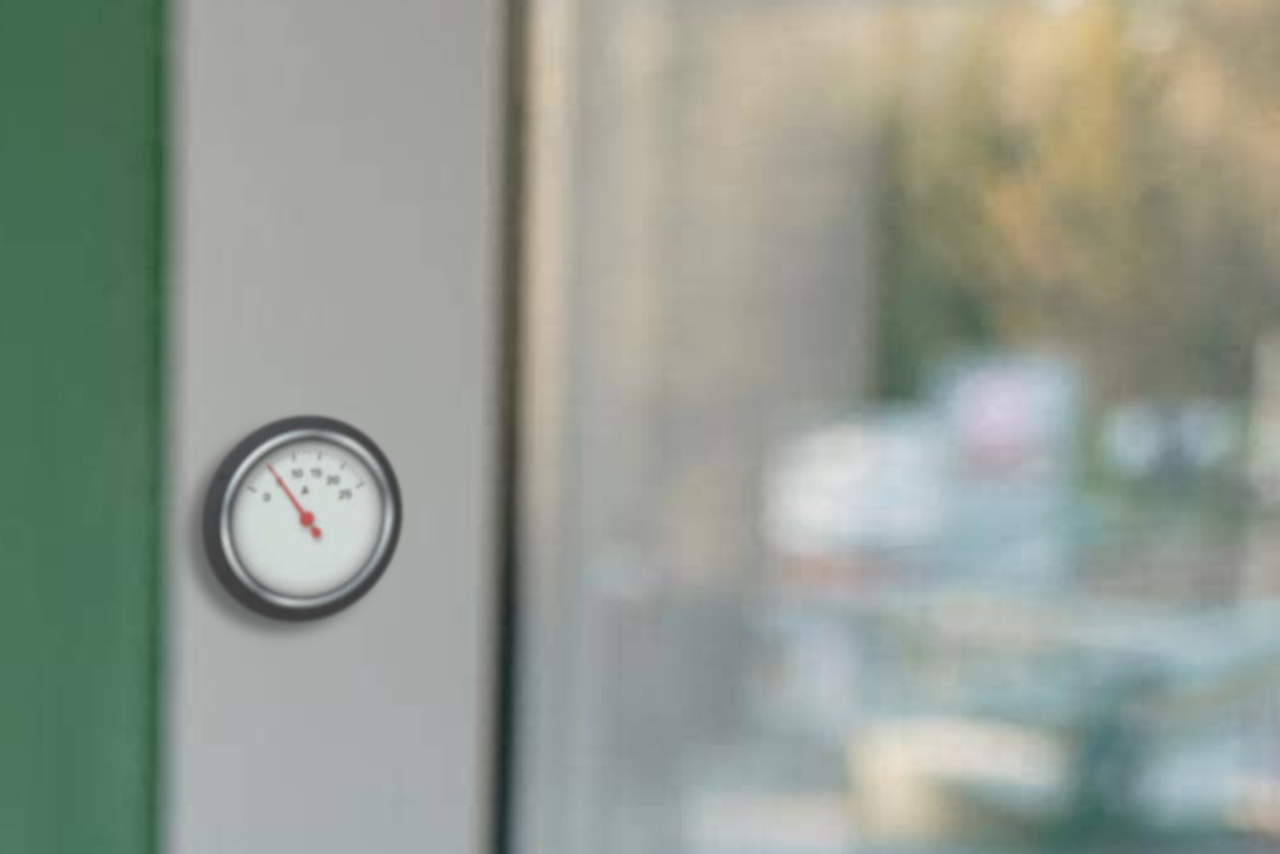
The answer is 5 A
